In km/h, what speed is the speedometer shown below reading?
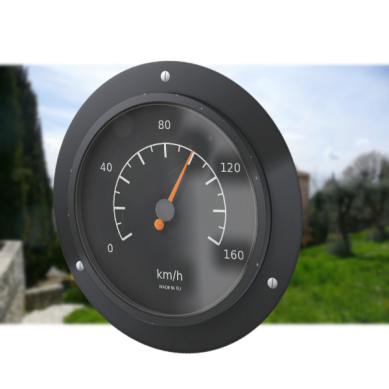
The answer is 100 km/h
